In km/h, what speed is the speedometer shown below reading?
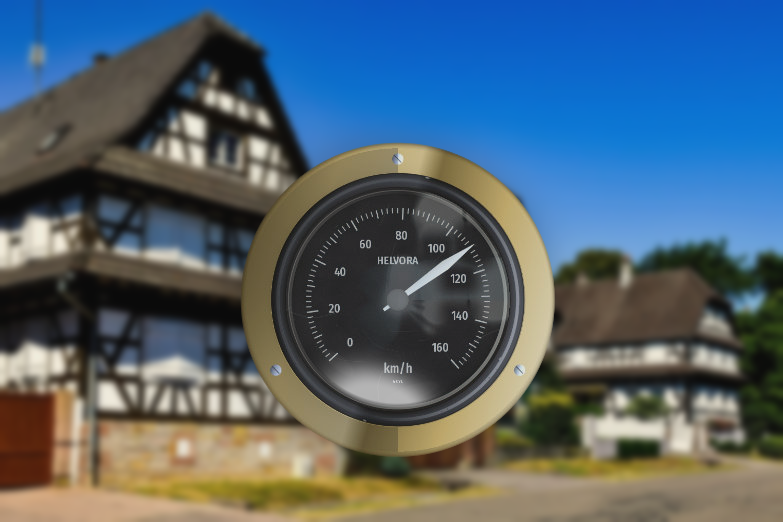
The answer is 110 km/h
